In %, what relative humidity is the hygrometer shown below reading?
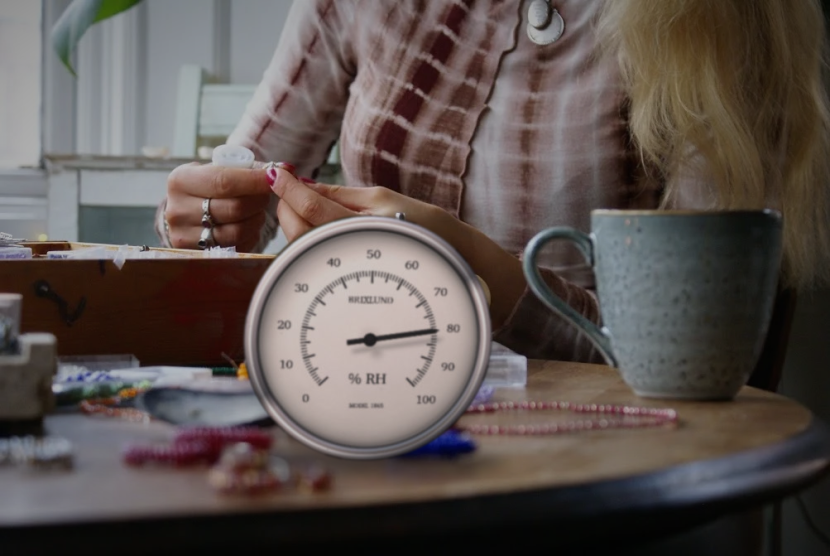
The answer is 80 %
